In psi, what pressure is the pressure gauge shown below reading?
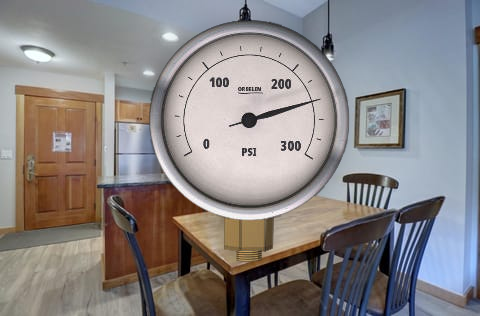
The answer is 240 psi
